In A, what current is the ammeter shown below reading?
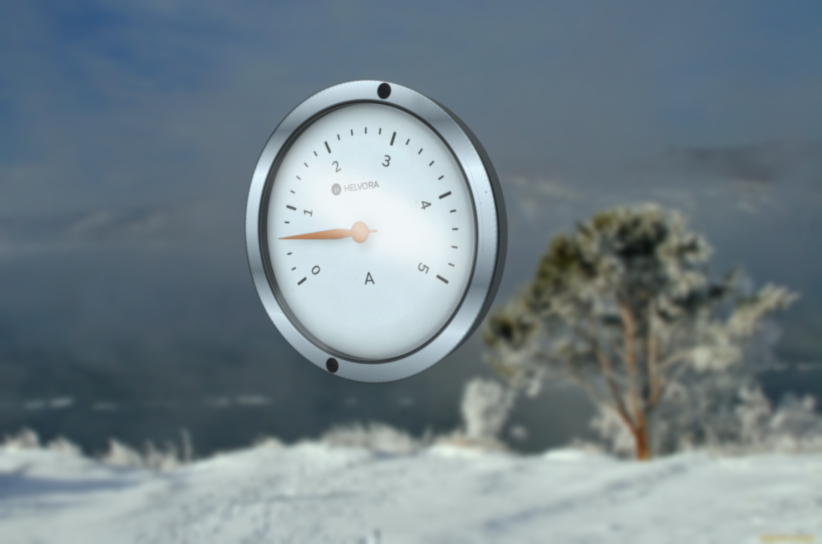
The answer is 0.6 A
